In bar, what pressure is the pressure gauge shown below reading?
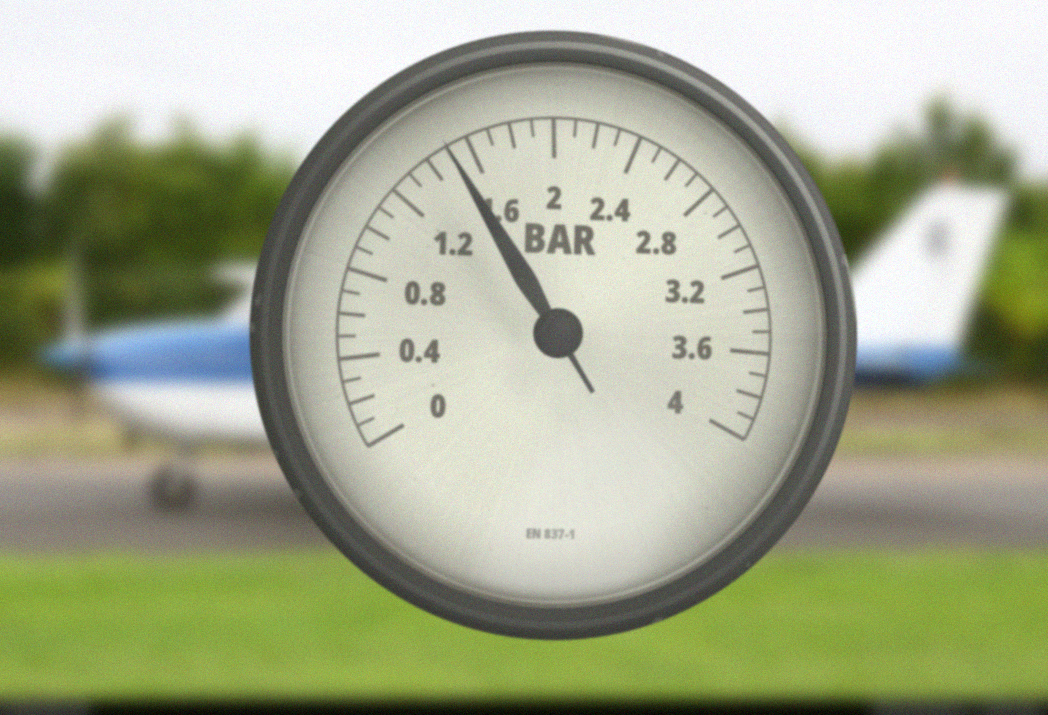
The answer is 1.5 bar
